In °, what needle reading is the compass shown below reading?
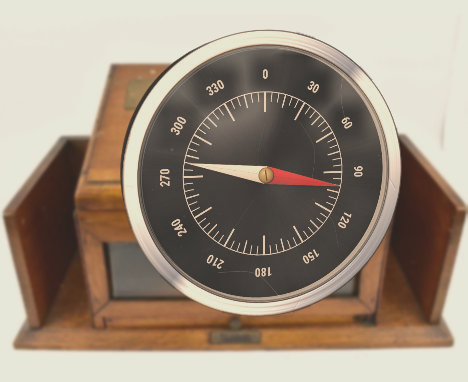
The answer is 100 °
